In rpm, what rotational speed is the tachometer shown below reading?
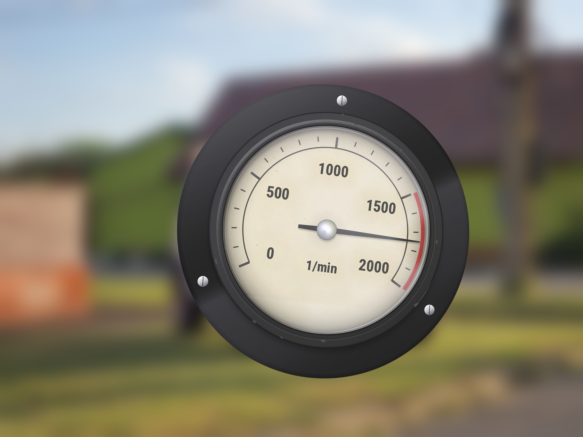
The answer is 1750 rpm
